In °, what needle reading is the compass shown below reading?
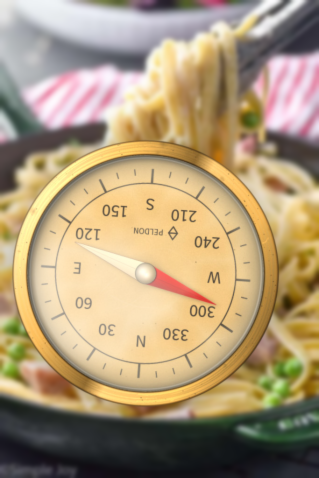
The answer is 290 °
